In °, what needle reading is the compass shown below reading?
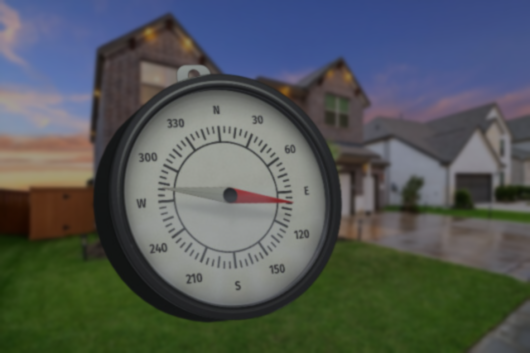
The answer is 100 °
